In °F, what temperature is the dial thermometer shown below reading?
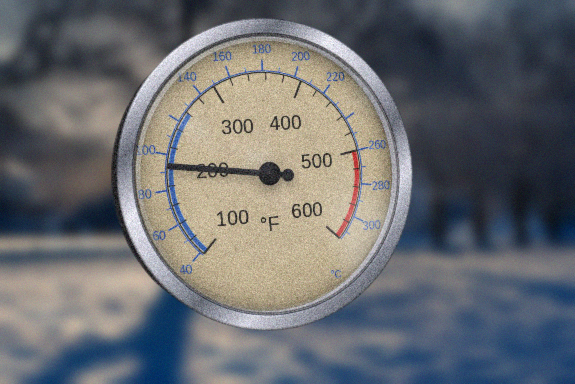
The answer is 200 °F
